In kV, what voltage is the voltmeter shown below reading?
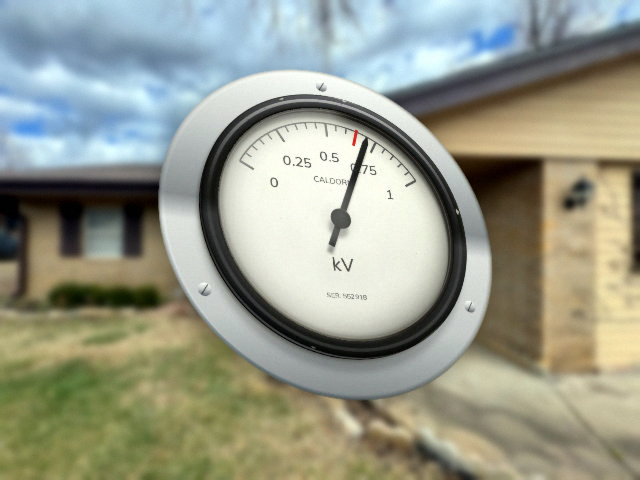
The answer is 0.7 kV
